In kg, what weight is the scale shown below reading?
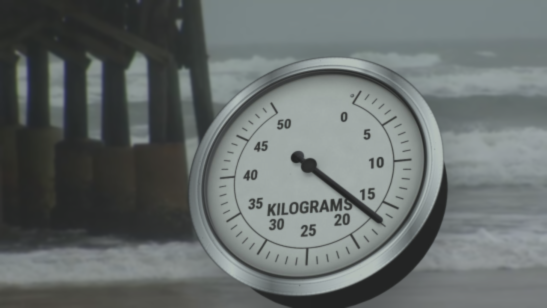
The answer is 17 kg
